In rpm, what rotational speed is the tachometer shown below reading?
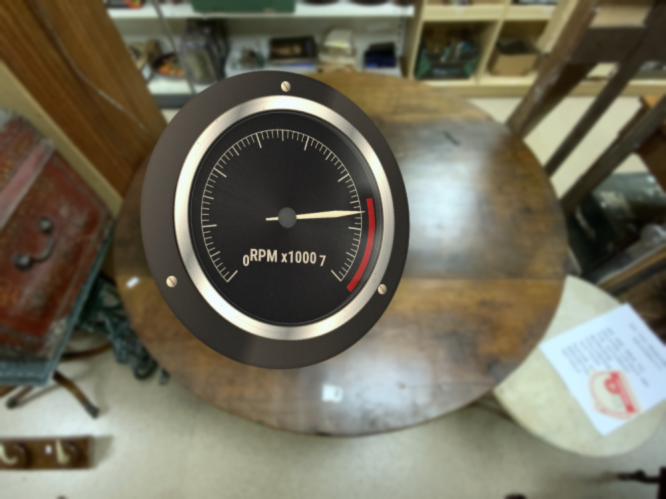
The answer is 5700 rpm
